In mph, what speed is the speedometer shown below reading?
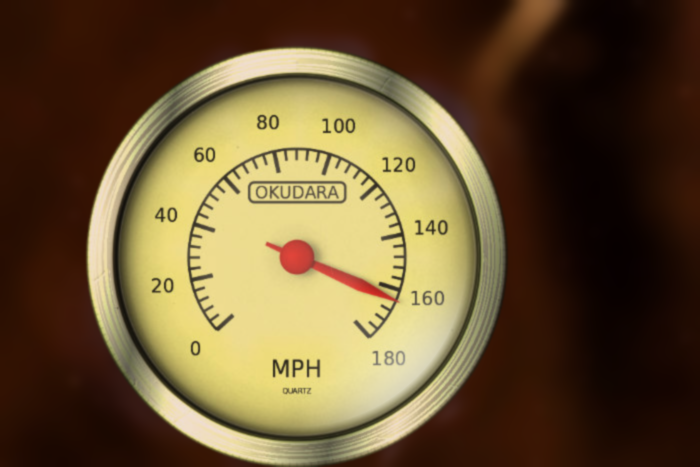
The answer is 164 mph
